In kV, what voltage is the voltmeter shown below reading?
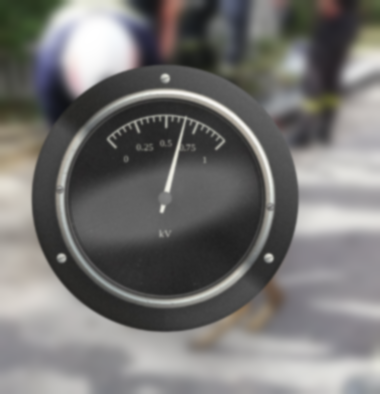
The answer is 0.65 kV
